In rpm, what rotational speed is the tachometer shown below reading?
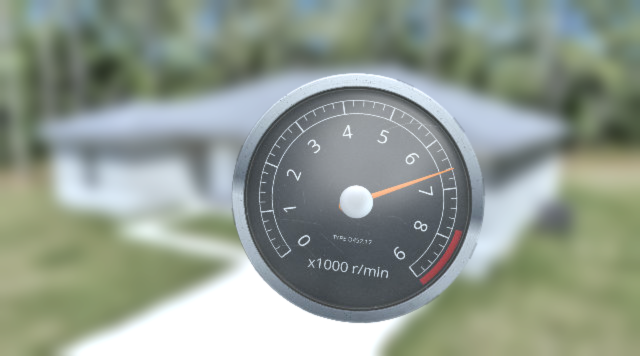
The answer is 6600 rpm
